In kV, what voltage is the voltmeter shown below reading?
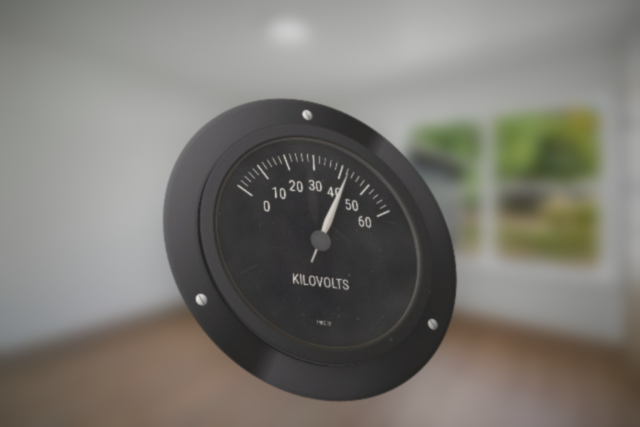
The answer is 42 kV
